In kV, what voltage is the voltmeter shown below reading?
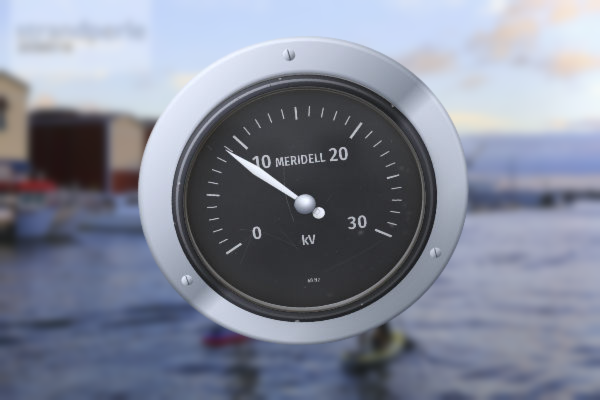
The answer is 9 kV
